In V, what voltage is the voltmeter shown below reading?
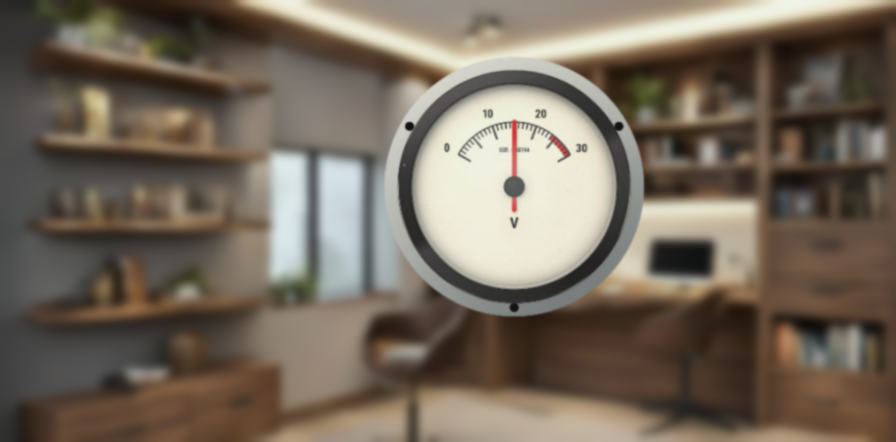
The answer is 15 V
